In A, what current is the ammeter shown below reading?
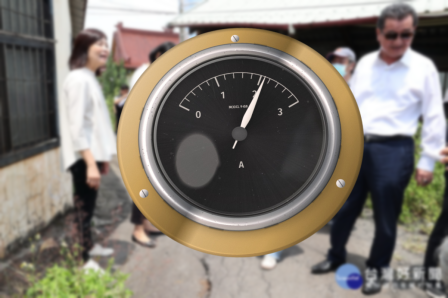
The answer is 2.1 A
